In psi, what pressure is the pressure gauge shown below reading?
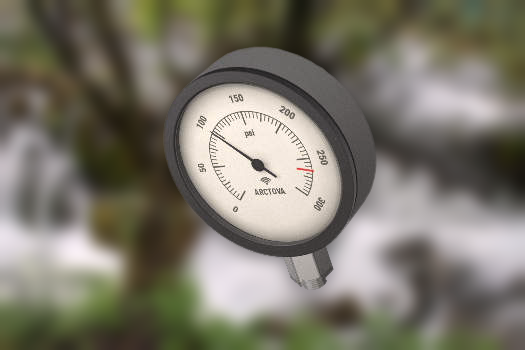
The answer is 100 psi
